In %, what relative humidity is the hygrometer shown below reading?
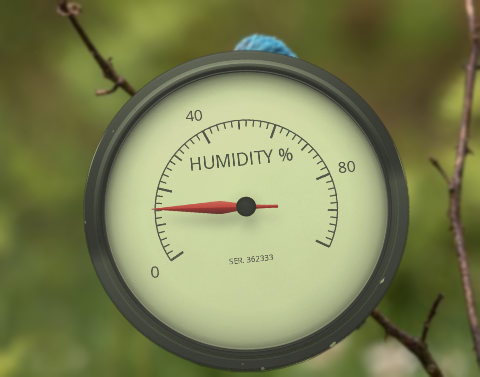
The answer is 14 %
